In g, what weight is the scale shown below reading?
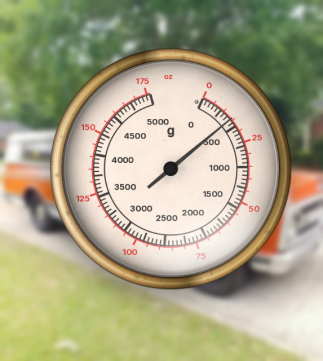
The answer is 400 g
